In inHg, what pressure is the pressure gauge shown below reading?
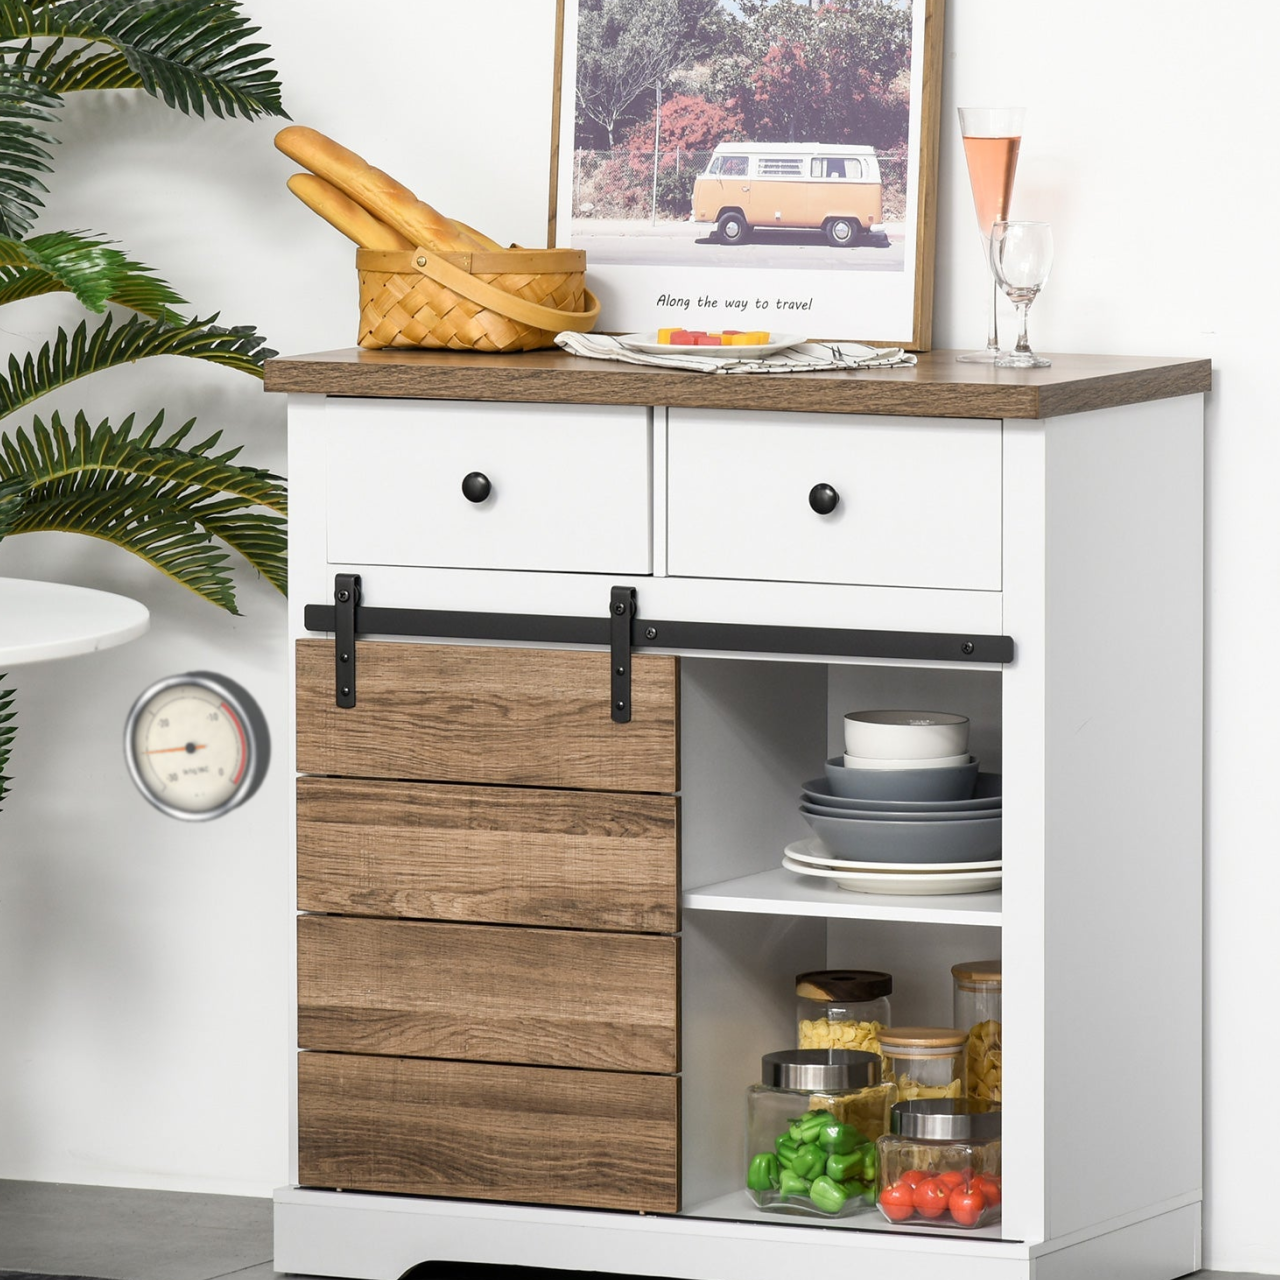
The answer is -25 inHg
